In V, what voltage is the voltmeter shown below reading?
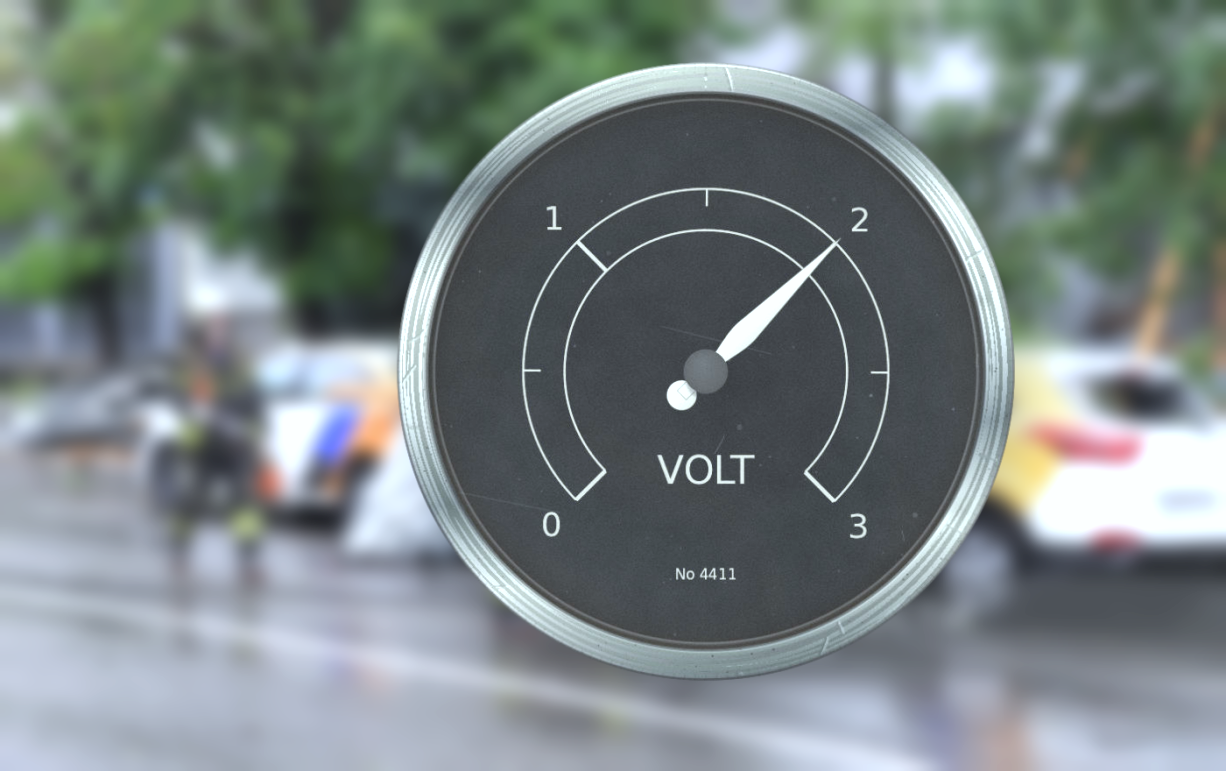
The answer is 2 V
